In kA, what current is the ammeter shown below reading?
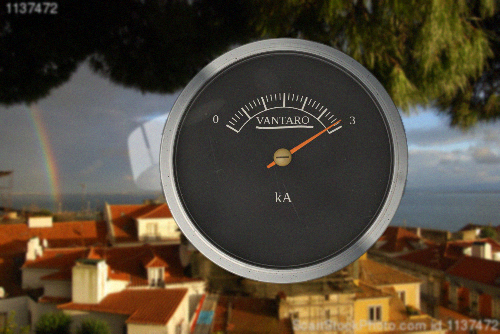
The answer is 2.9 kA
